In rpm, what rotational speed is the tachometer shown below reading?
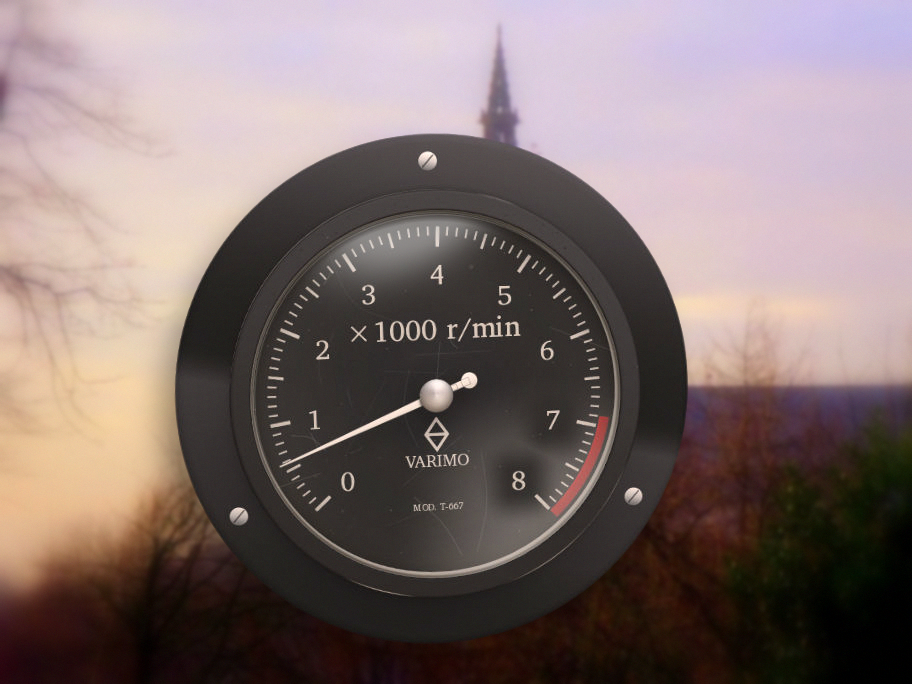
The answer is 600 rpm
